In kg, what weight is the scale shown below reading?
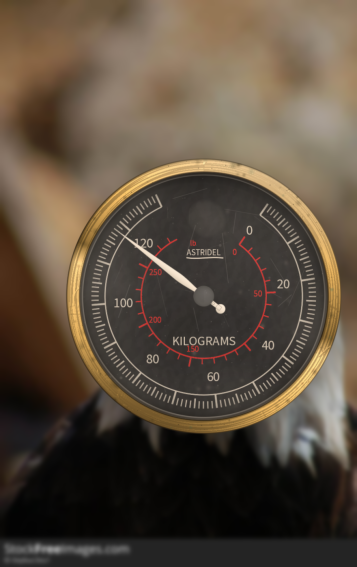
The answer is 118 kg
